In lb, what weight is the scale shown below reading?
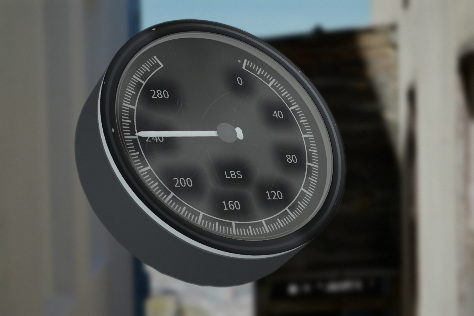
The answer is 240 lb
